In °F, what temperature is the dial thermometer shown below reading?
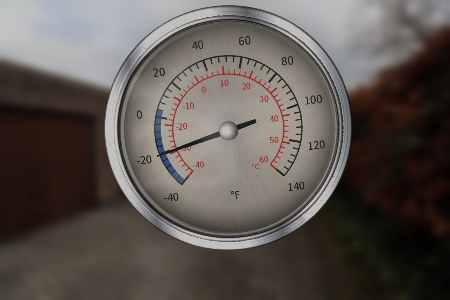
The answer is -20 °F
